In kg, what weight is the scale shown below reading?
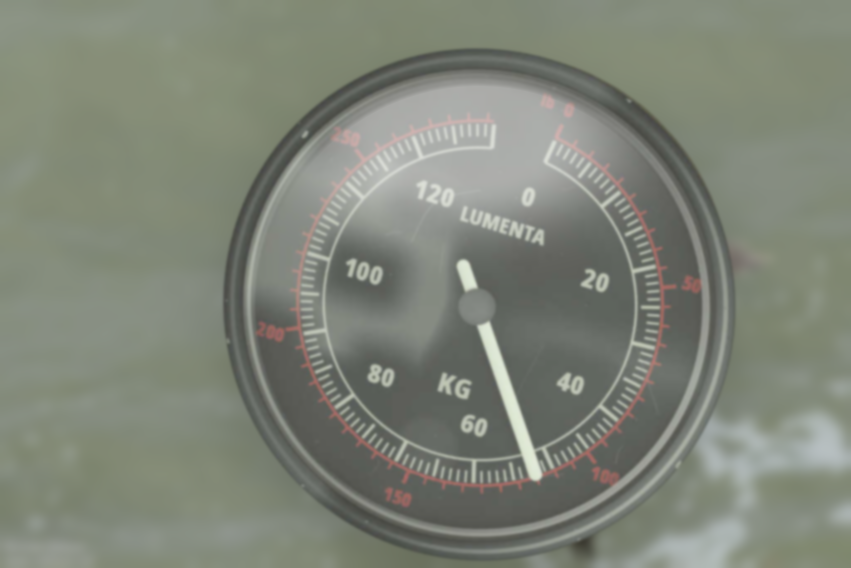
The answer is 52 kg
